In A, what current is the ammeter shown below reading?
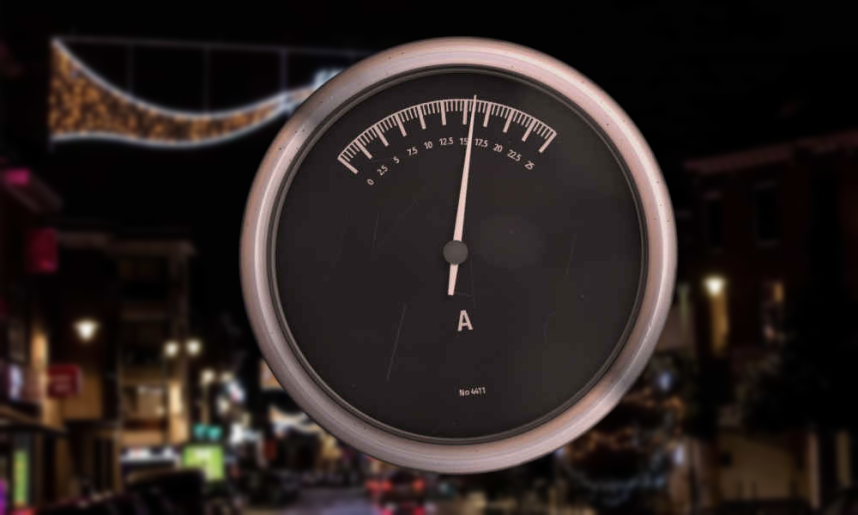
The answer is 16 A
